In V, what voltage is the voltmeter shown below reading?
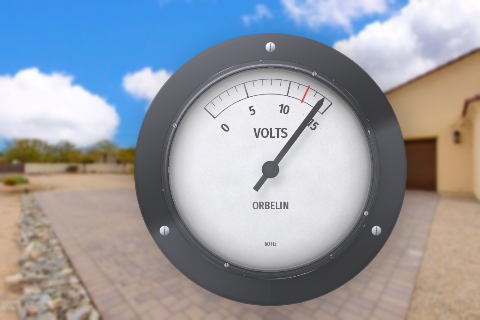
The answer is 14 V
